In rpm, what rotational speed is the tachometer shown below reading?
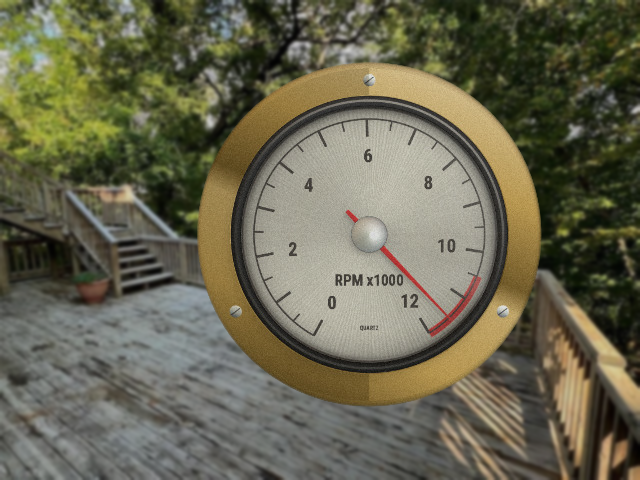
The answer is 11500 rpm
